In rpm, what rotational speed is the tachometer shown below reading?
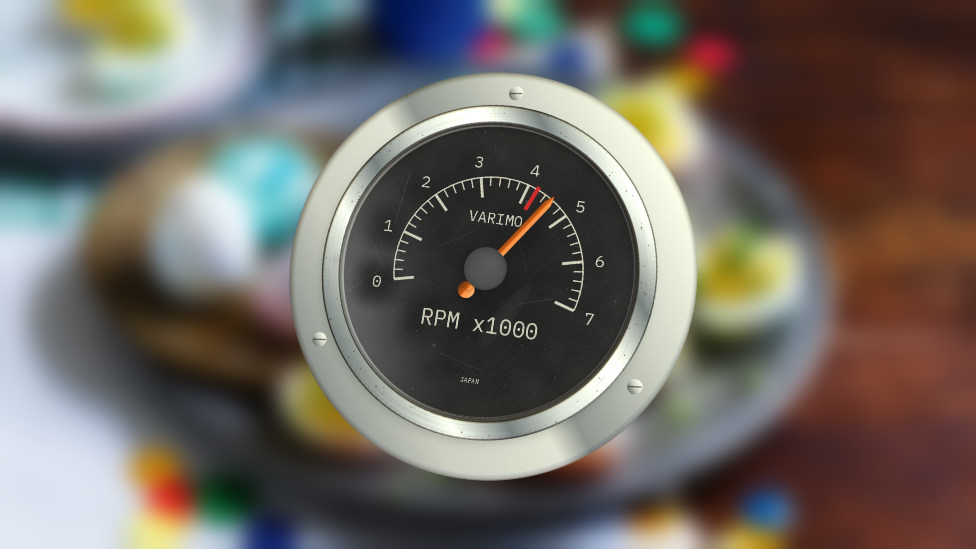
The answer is 4600 rpm
